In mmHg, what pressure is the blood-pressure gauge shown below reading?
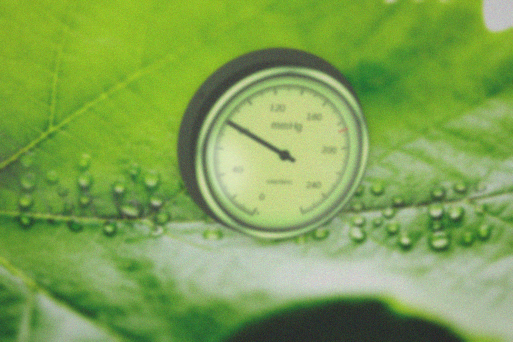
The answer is 80 mmHg
